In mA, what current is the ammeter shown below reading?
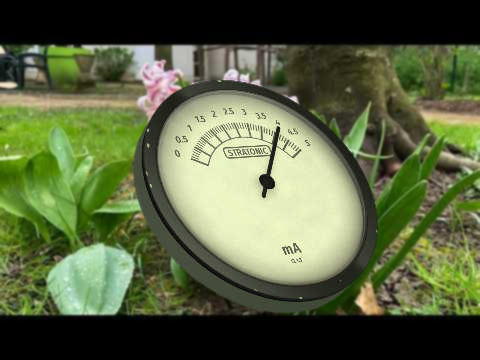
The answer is 4 mA
